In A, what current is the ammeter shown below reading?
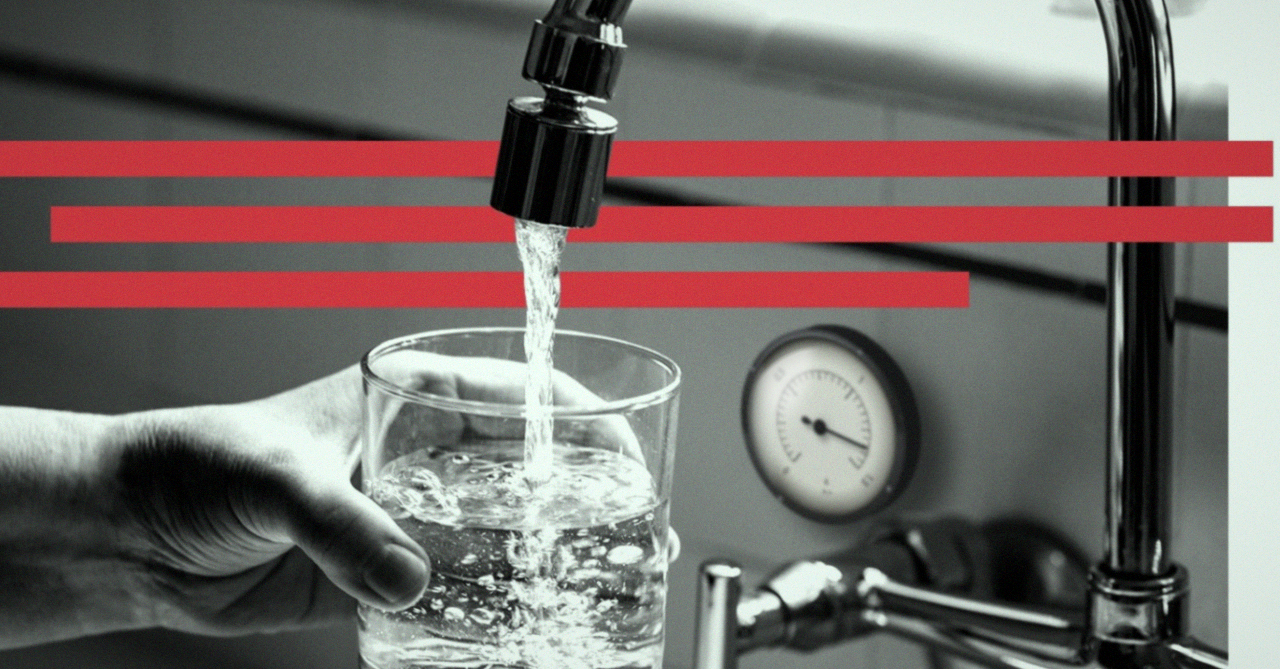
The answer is 1.35 A
